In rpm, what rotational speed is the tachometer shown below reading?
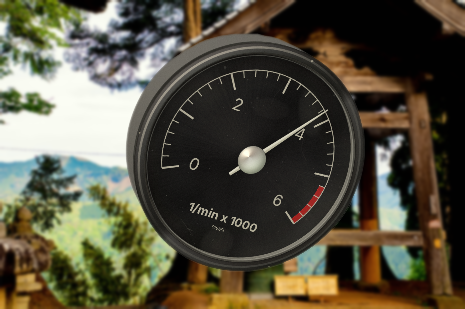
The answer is 3800 rpm
